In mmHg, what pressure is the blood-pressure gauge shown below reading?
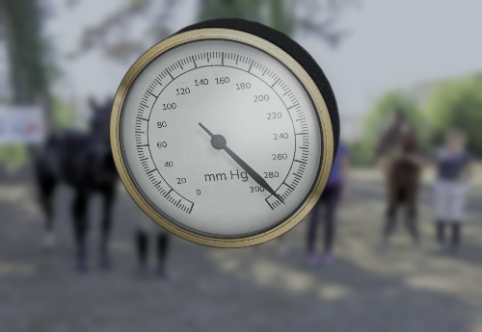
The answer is 290 mmHg
